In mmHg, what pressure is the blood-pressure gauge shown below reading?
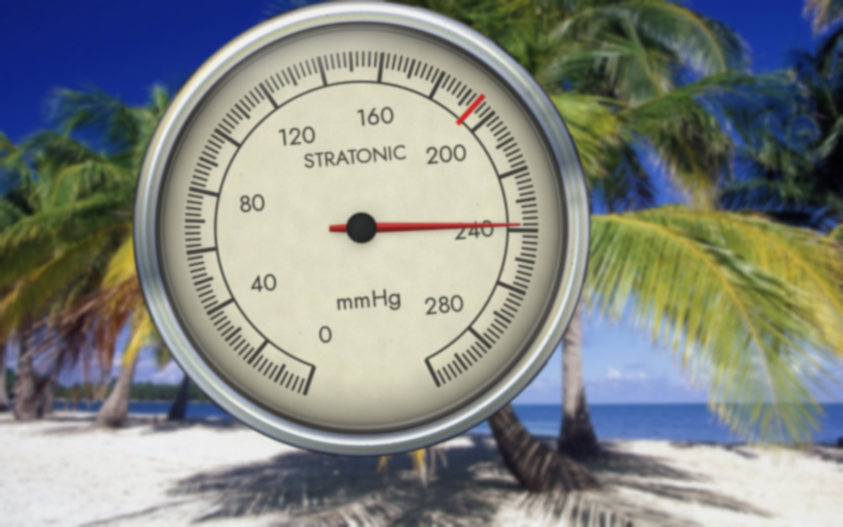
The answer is 238 mmHg
